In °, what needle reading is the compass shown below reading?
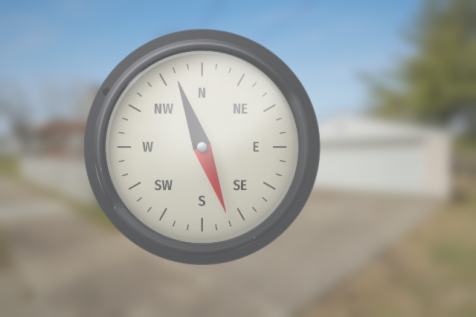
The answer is 160 °
